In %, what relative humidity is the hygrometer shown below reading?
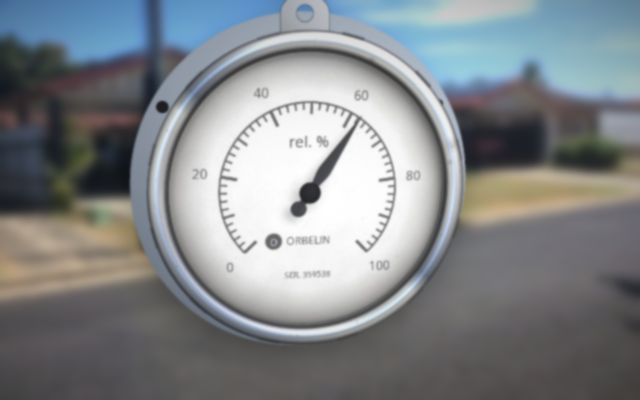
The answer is 62 %
